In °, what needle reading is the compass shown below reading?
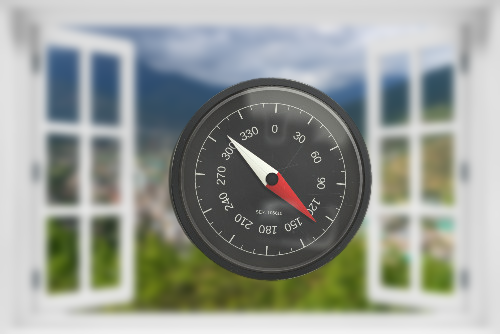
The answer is 130 °
